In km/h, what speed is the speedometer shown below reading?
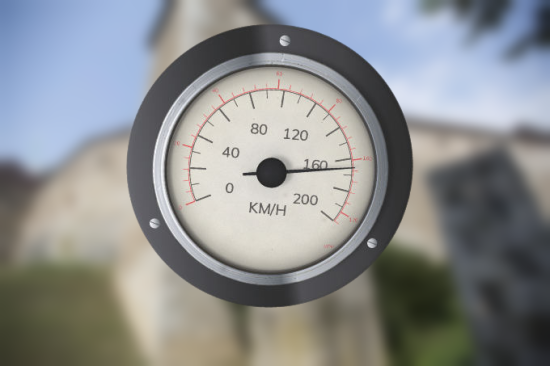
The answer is 165 km/h
